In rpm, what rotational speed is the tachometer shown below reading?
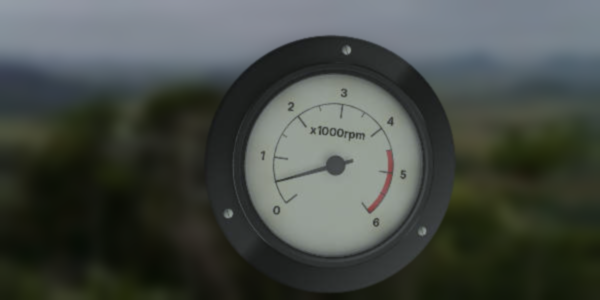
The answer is 500 rpm
